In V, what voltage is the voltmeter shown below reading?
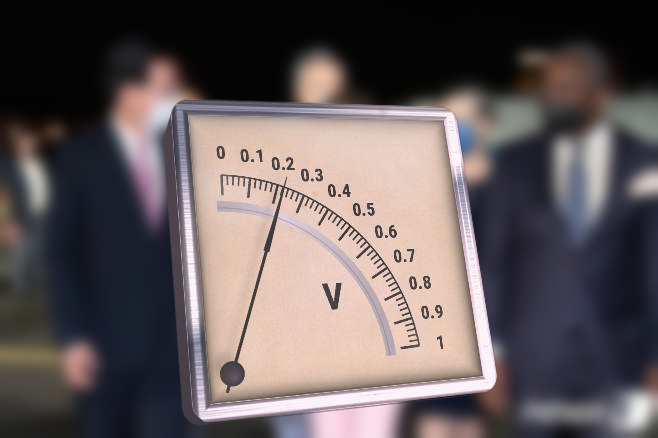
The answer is 0.22 V
